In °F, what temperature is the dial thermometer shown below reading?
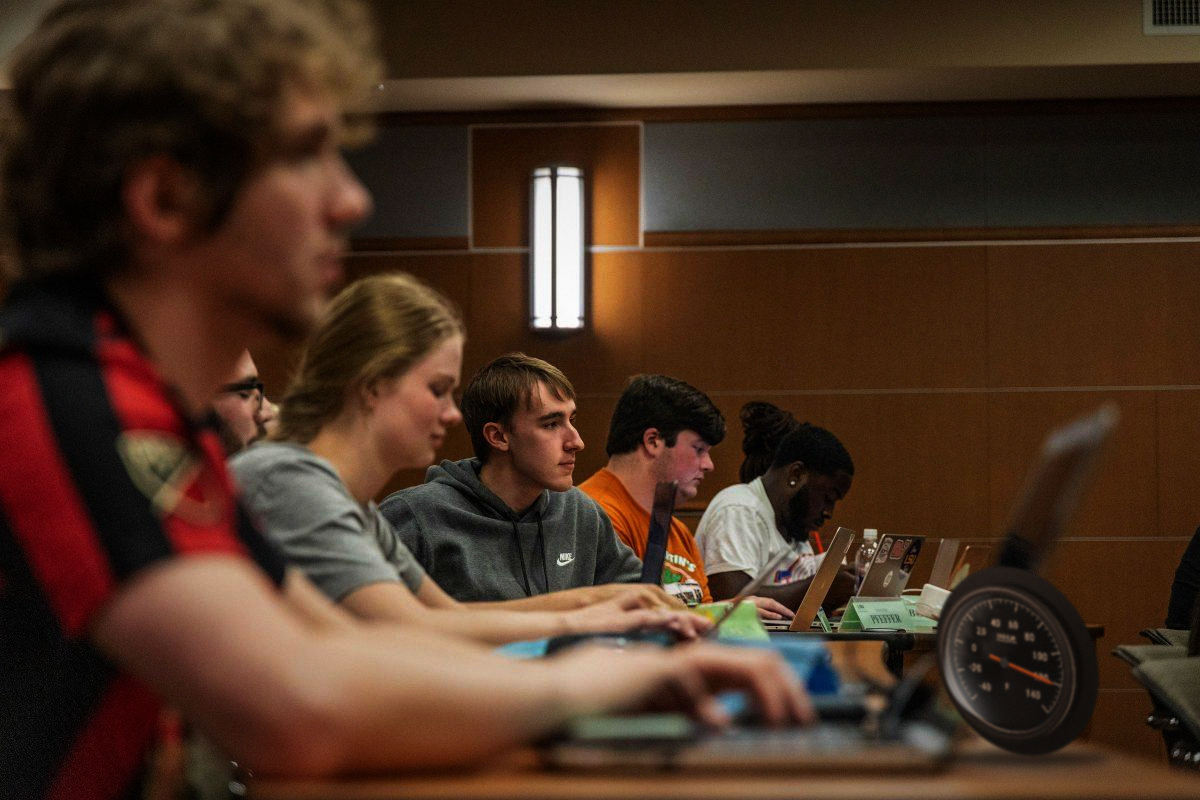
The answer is 120 °F
